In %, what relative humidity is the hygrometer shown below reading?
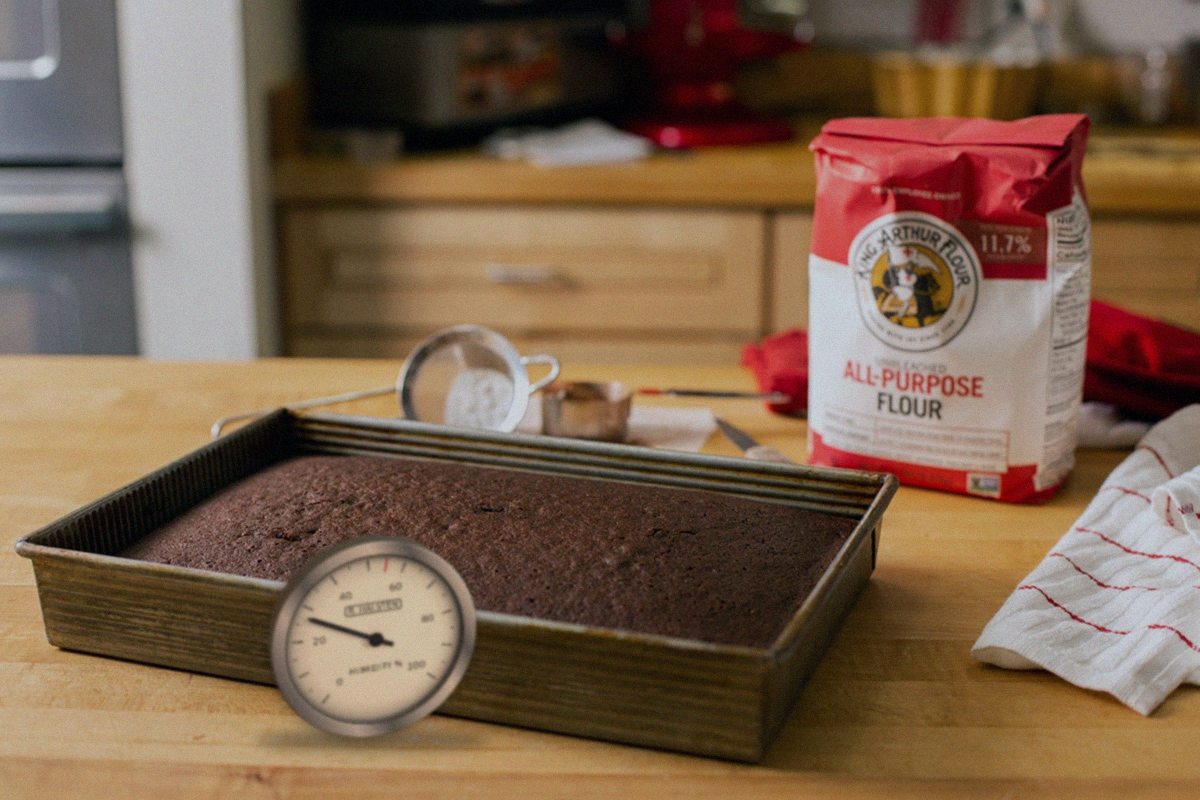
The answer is 27.5 %
